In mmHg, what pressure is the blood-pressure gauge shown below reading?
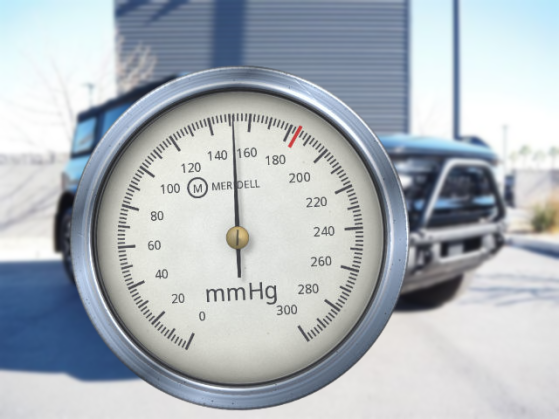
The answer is 152 mmHg
